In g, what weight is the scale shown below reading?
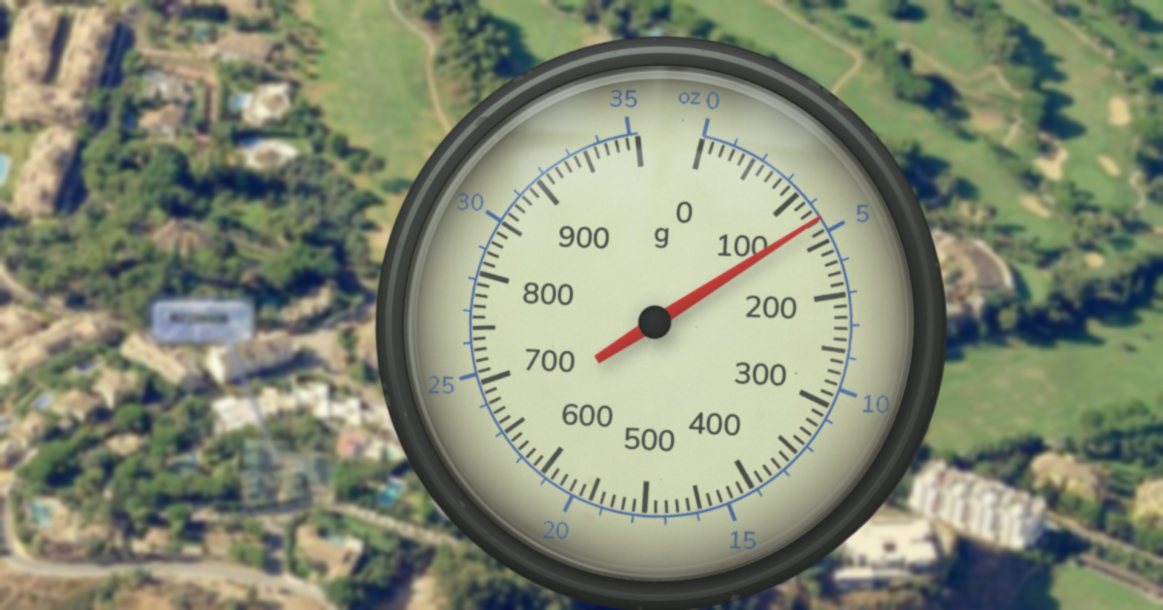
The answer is 130 g
